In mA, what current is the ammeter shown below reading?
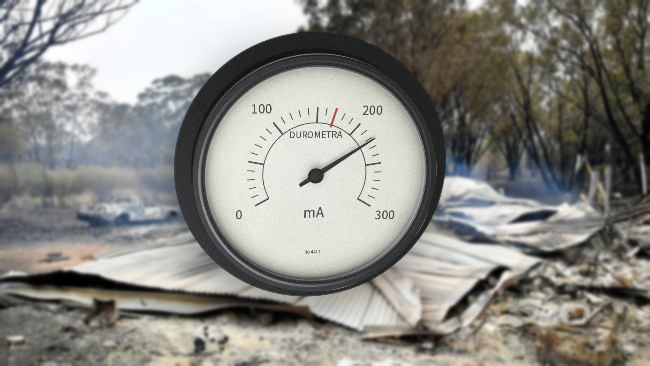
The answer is 220 mA
